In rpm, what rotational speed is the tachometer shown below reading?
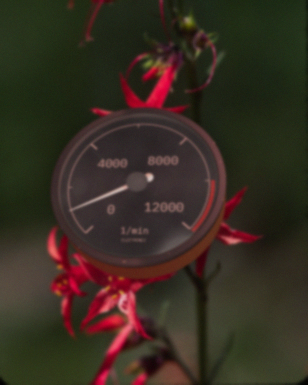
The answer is 1000 rpm
